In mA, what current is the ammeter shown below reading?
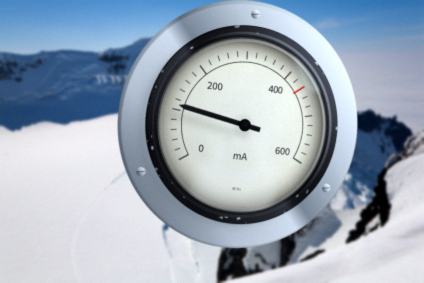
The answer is 110 mA
